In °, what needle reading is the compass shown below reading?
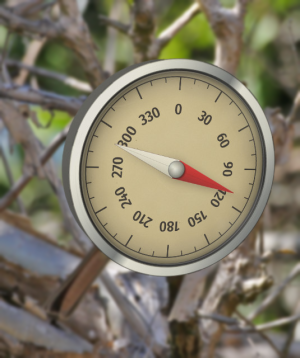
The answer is 110 °
